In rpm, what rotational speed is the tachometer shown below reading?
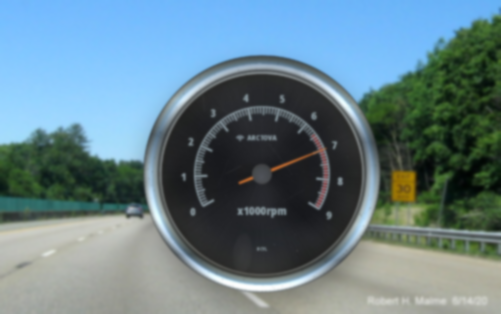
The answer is 7000 rpm
